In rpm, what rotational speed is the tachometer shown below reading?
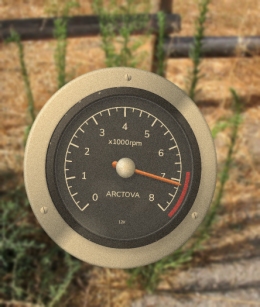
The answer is 7125 rpm
